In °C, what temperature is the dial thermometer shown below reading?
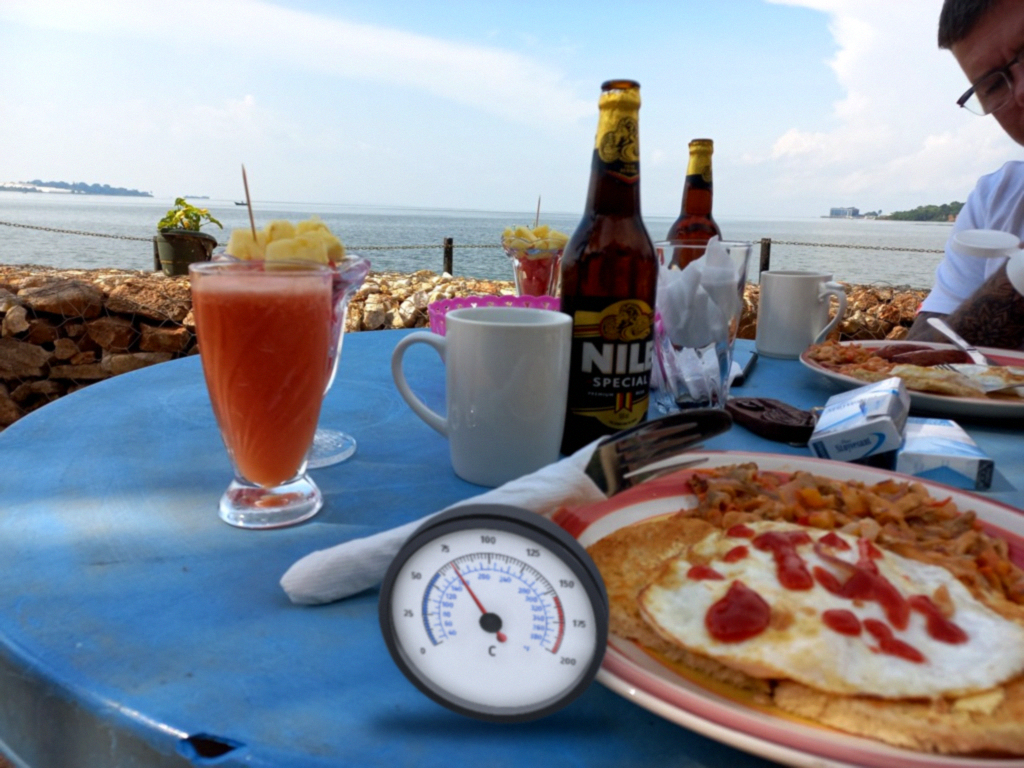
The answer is 75 °C
